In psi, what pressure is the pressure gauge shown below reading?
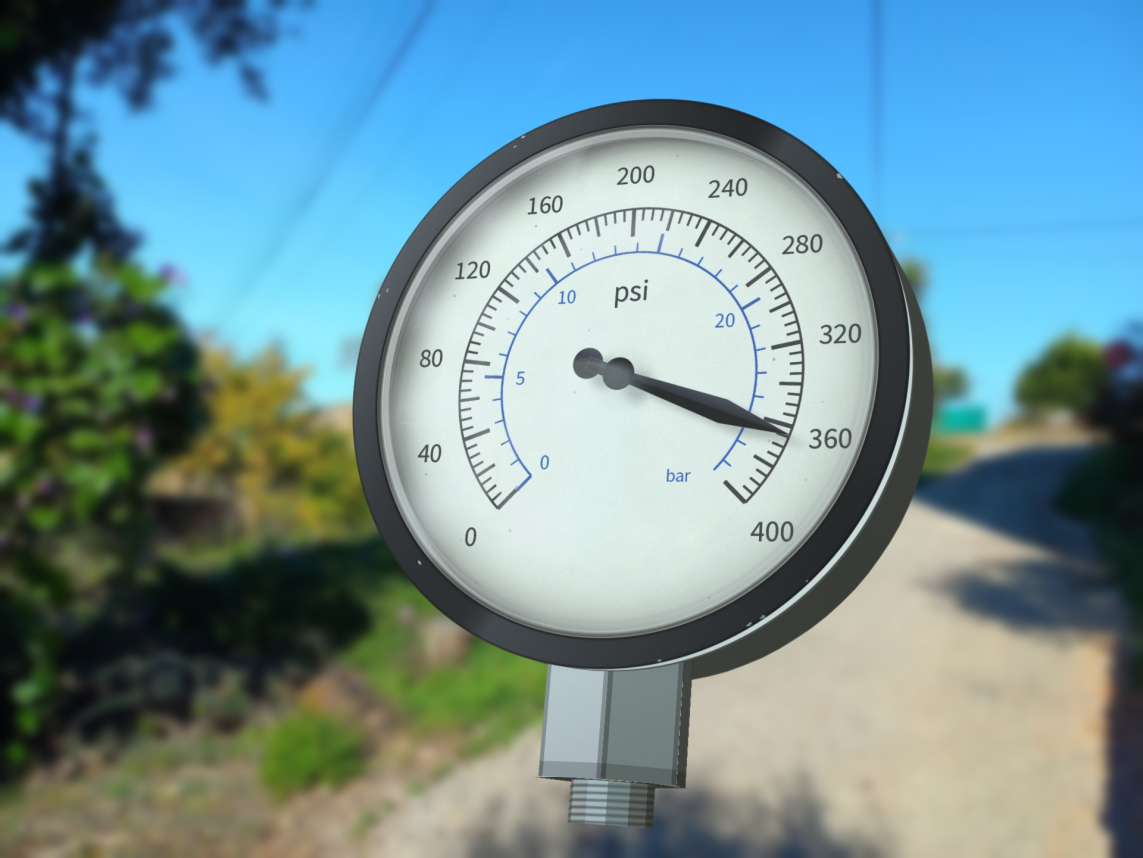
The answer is 365 psi
